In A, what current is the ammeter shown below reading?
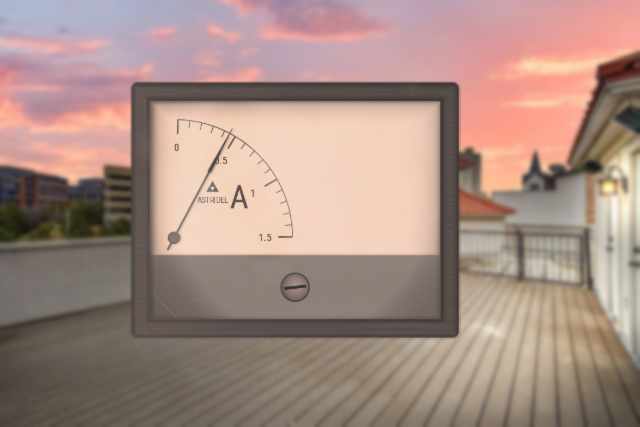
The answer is 0.45 A
